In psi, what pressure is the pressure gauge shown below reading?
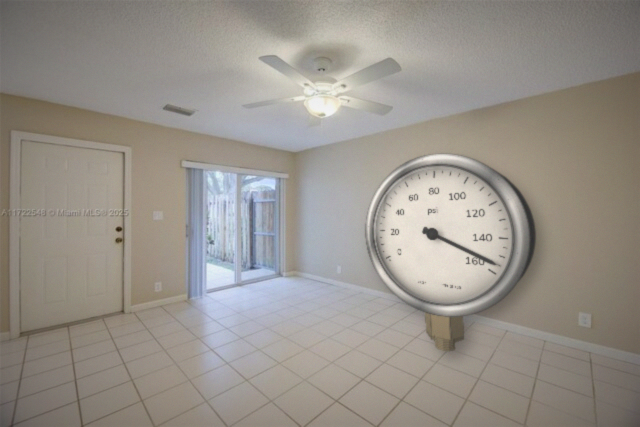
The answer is 155 psi
